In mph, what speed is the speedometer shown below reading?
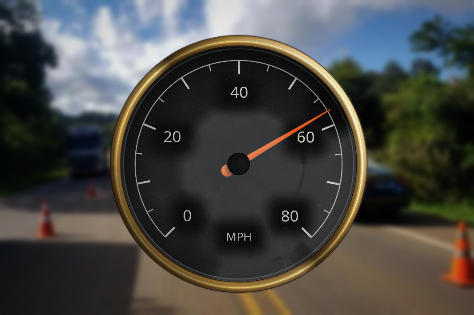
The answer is 57.5 mph
